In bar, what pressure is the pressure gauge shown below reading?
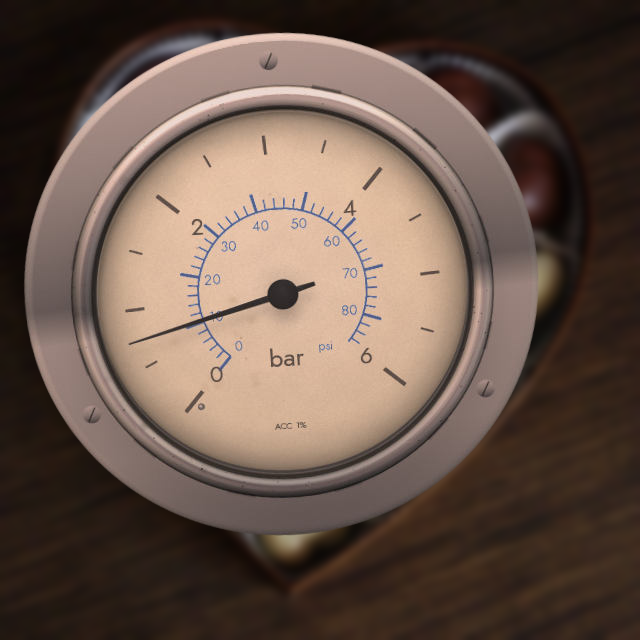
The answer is 0.75 bar
